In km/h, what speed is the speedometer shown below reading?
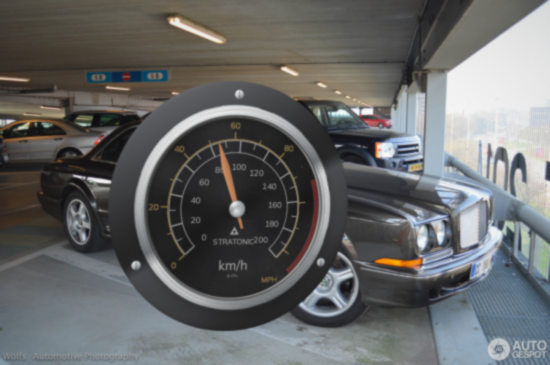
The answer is 85 km/h
